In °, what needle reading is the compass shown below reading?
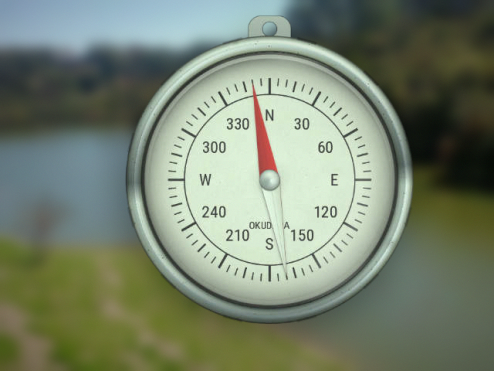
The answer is 350 °
